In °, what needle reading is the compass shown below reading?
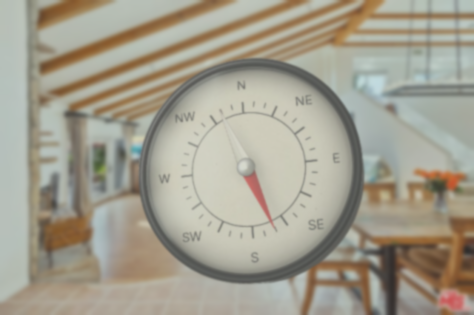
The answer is 160 °
